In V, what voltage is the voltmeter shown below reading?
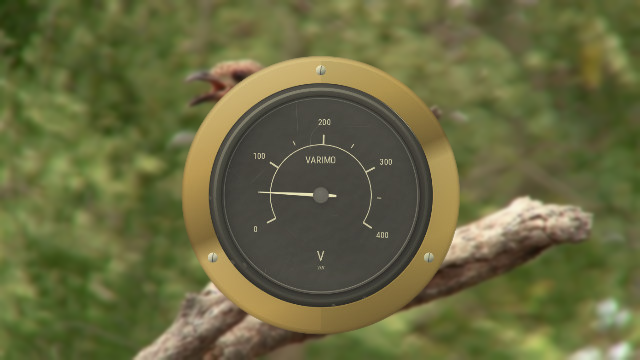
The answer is 50 V
